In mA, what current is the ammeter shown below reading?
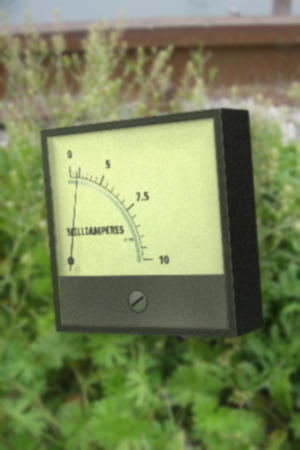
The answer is 2.5 mA
